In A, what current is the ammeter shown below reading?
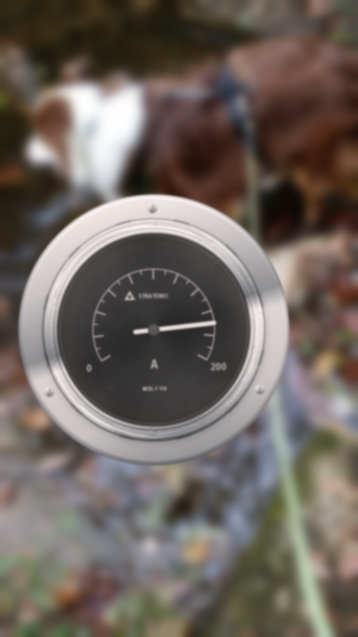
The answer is 170 A
